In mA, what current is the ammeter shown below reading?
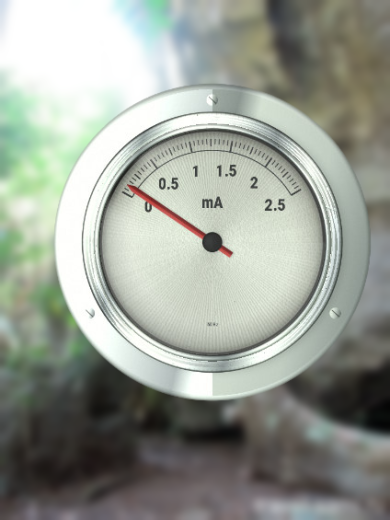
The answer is 0.1 mA
